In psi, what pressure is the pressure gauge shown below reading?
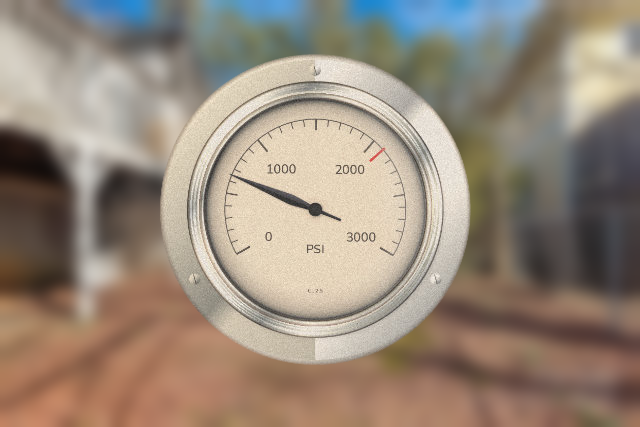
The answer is 650 psi
